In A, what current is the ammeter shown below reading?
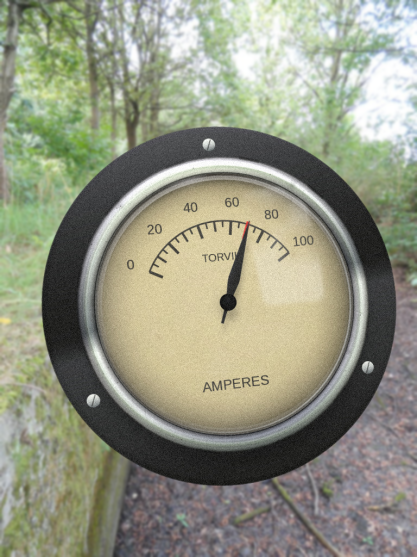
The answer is 70 A
